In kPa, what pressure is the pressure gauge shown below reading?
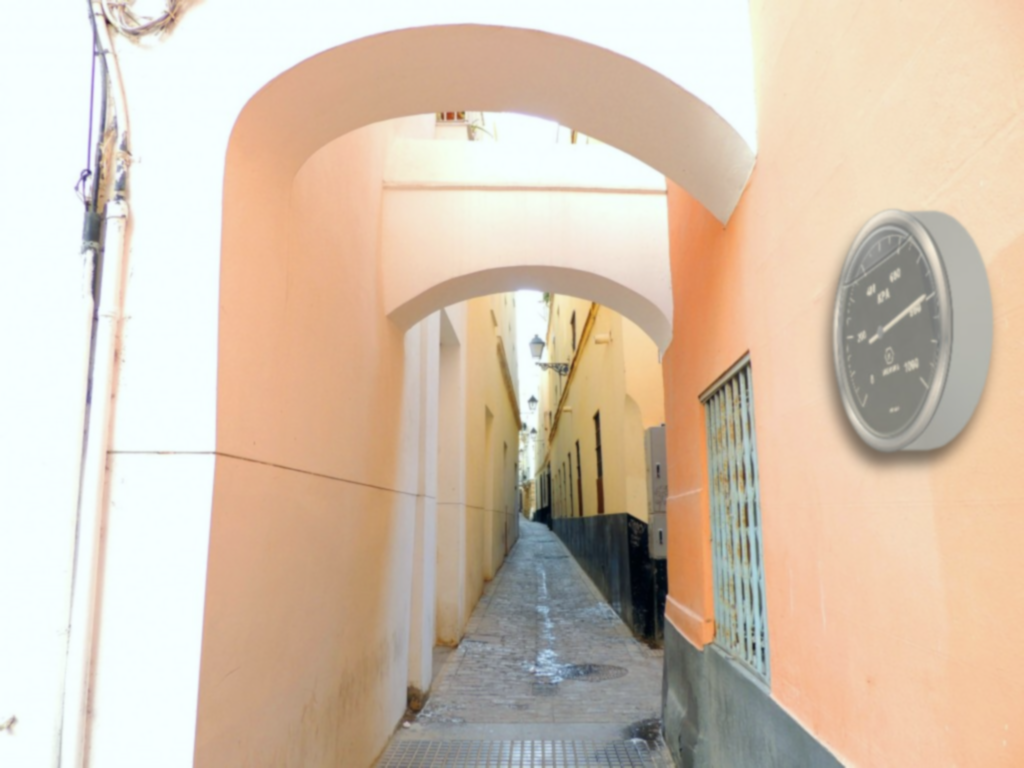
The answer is 800 kPa
